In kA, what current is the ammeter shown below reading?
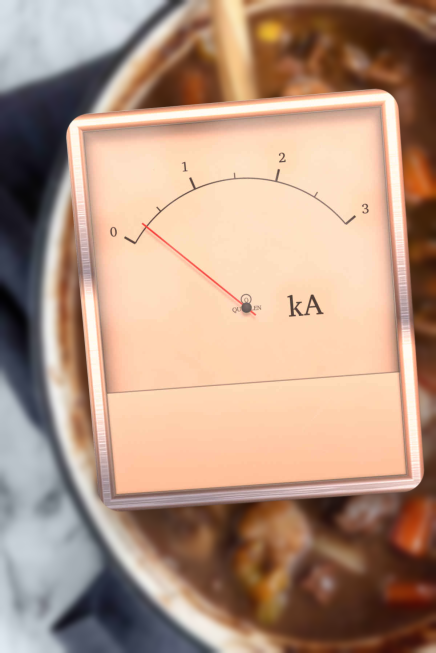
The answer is 0.25 kA
